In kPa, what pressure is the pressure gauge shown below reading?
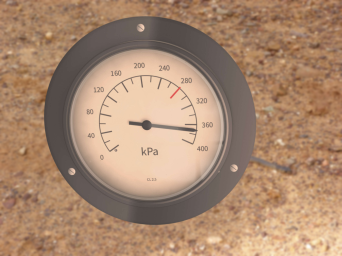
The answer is 370 kPa
